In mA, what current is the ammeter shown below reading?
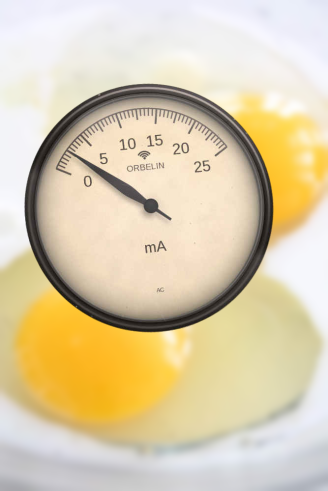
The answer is 2.5 mA
